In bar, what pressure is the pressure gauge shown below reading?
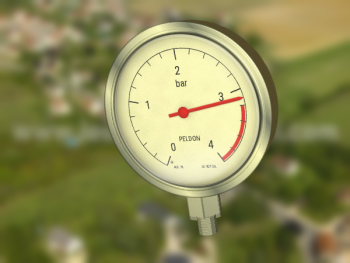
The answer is 3.1 bar
